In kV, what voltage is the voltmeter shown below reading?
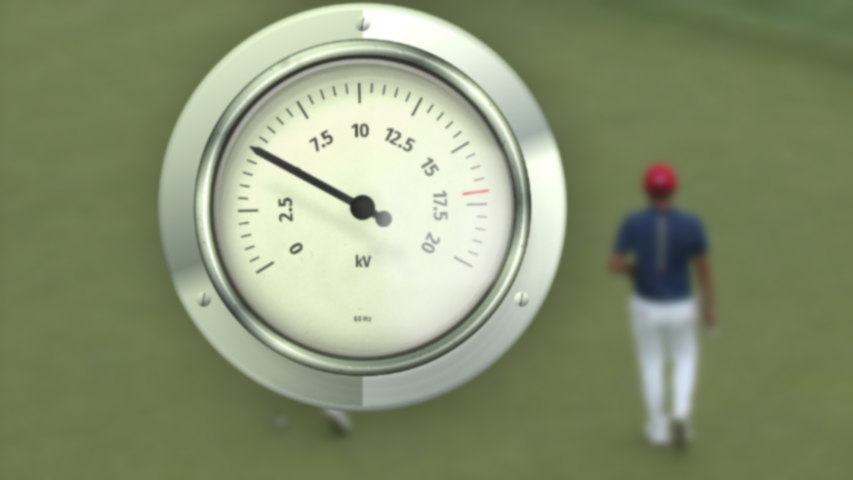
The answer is 5 kV
